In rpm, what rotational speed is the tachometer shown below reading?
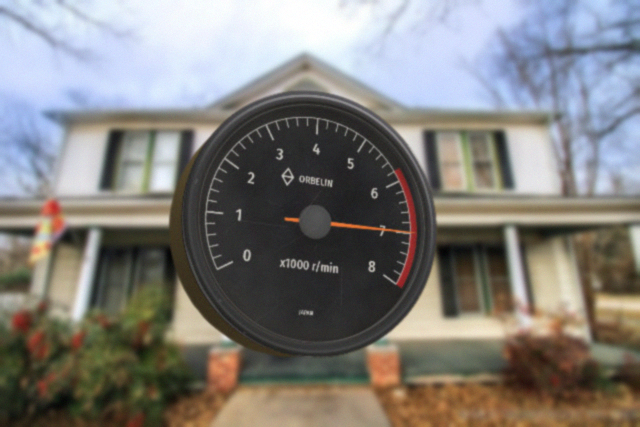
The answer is 7000 rpm
